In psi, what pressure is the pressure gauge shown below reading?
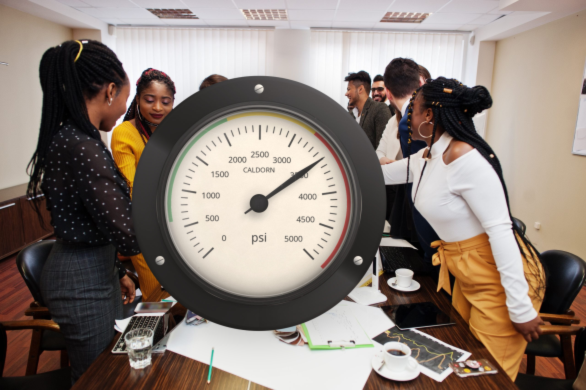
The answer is 3500 psi
